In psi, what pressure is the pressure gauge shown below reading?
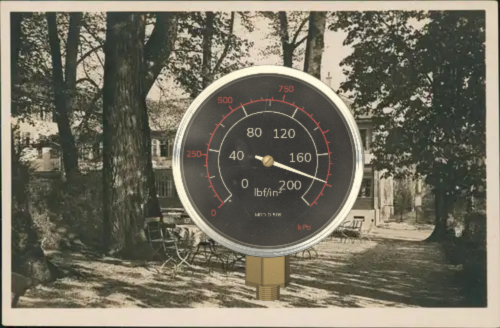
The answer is 180 psi
